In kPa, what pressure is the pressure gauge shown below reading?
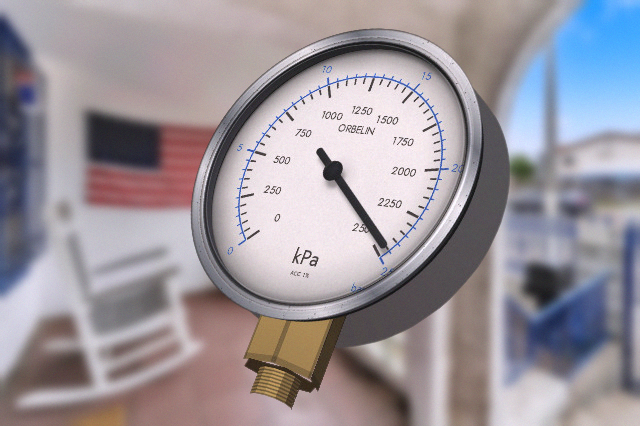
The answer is 2450 kPa
